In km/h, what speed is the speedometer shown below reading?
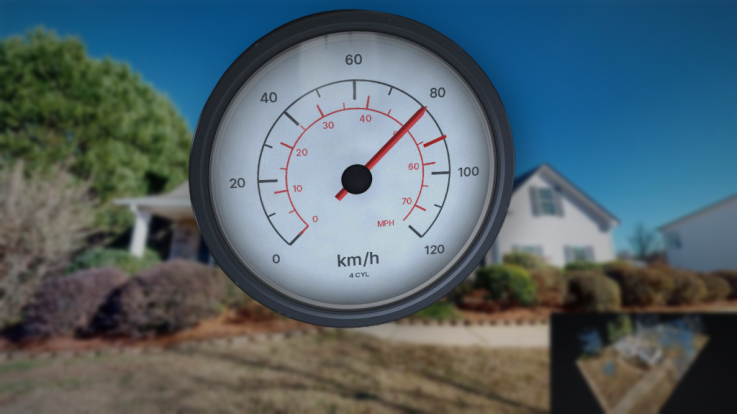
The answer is 80 km/h
